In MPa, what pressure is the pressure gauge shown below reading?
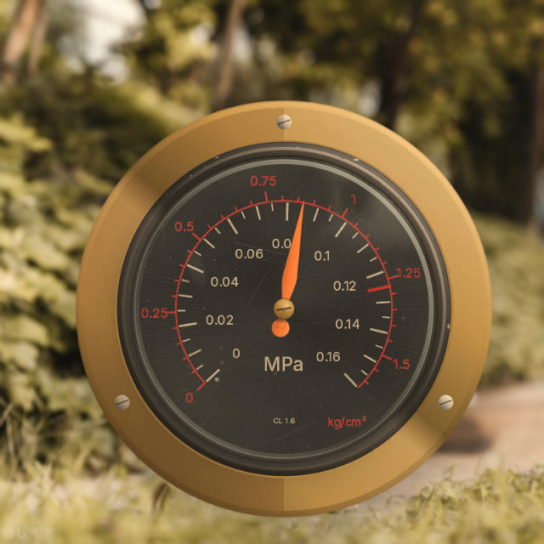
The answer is 0.085 MPa
